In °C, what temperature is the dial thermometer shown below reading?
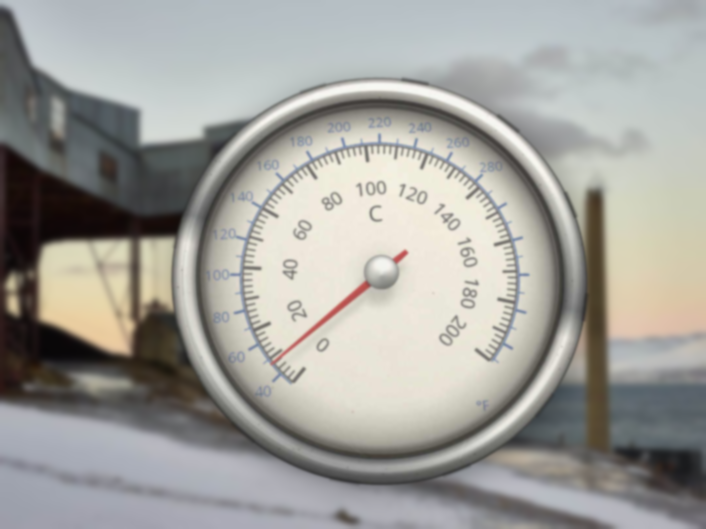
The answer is 8 °C
